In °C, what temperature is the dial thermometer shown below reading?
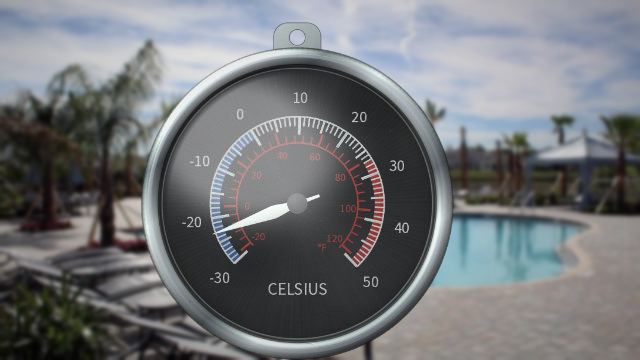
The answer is -23 °C
